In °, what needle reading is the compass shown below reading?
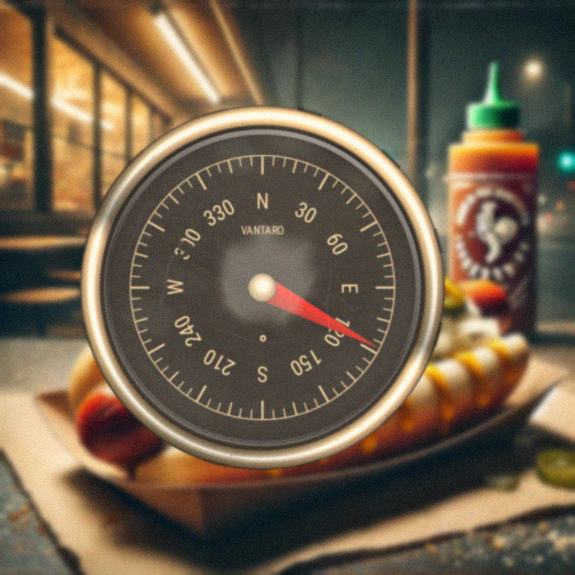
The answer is 117.5 °
